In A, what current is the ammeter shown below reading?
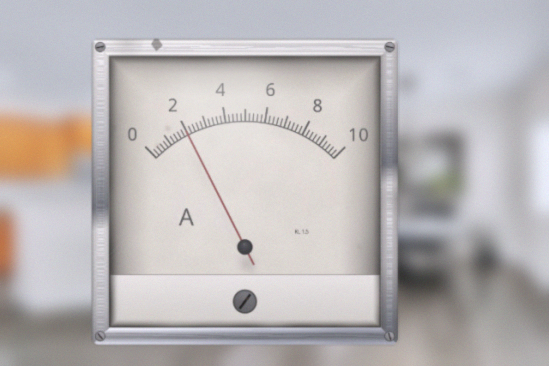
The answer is 2 A
